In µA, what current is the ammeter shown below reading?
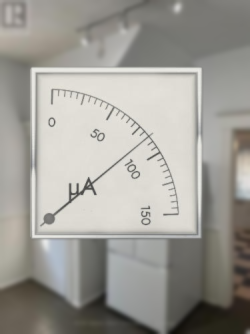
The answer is 85 µA
